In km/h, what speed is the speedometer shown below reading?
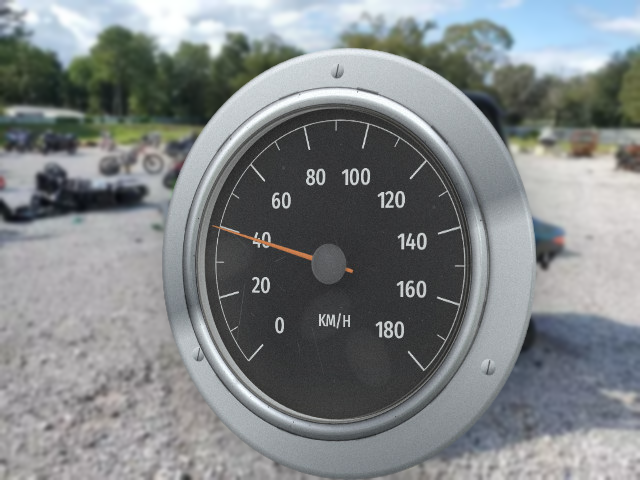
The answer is 40 km/h
